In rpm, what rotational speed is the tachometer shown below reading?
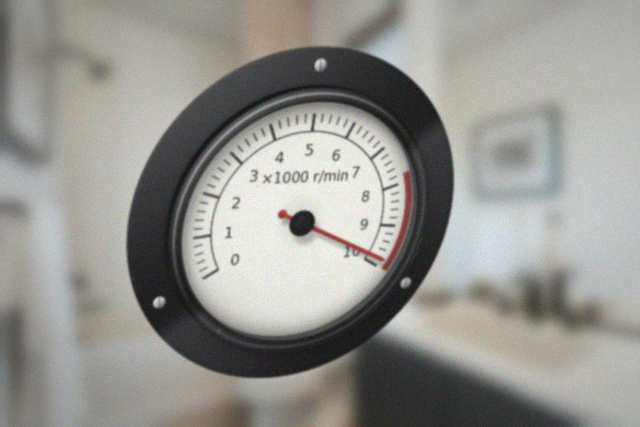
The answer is 9800 rpm
